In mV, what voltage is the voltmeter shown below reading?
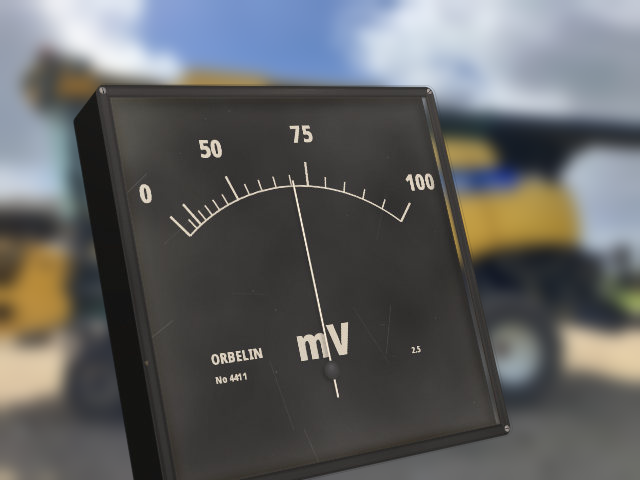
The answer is 70 mV
